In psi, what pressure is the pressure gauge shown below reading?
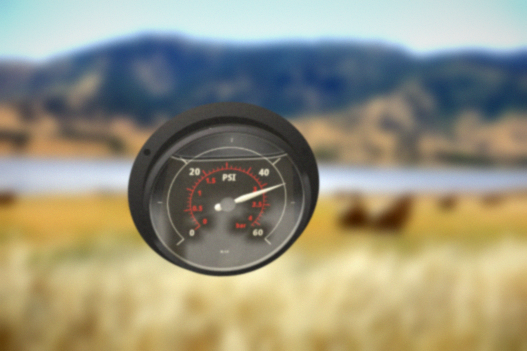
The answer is 45 psi
